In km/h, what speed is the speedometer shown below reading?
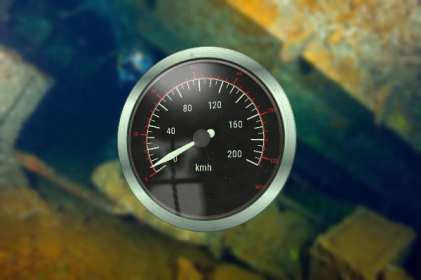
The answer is 5 km/h
